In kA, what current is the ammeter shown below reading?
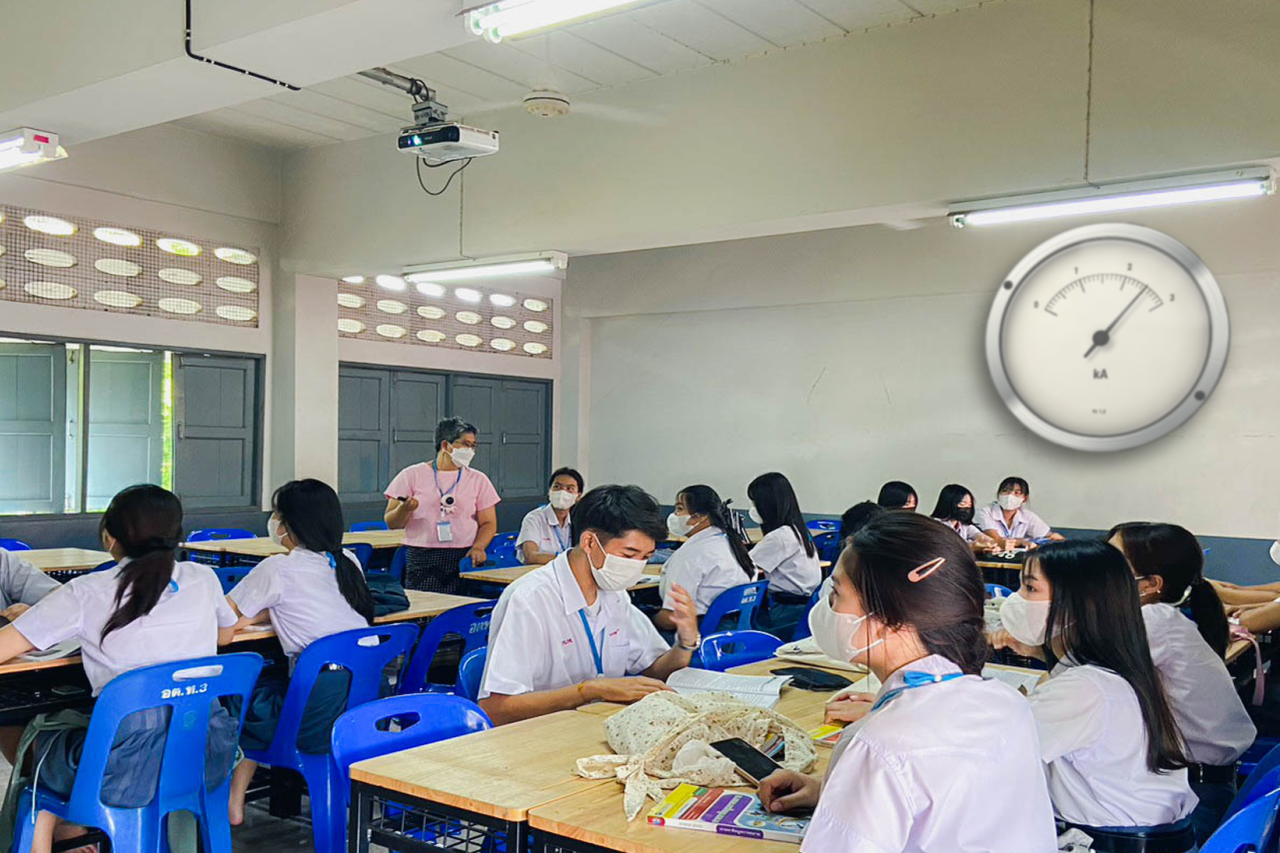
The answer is 2.5 kA
